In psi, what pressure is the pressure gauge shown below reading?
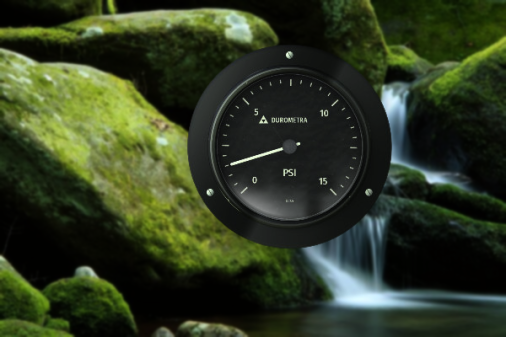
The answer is 1.5 psi
